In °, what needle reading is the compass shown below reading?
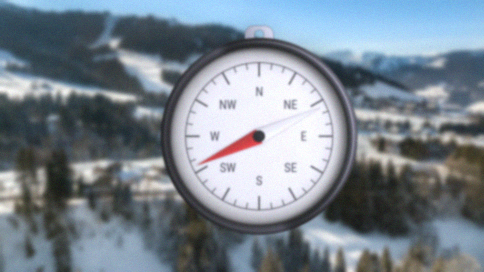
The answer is 245 °
